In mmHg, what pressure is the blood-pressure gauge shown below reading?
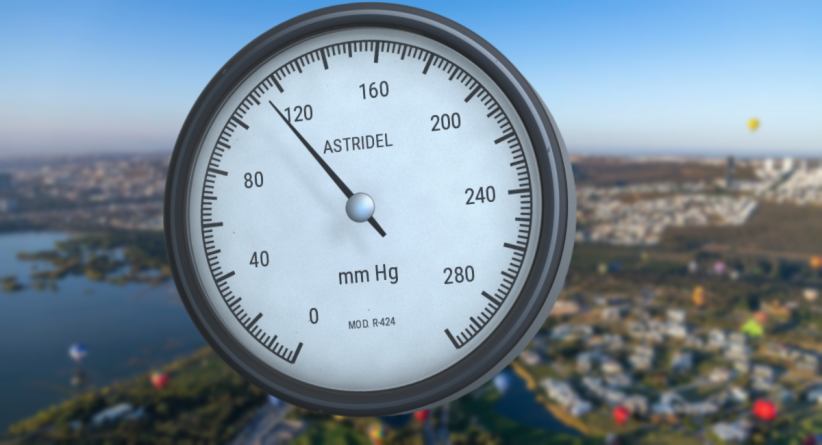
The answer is 114 mmHg
